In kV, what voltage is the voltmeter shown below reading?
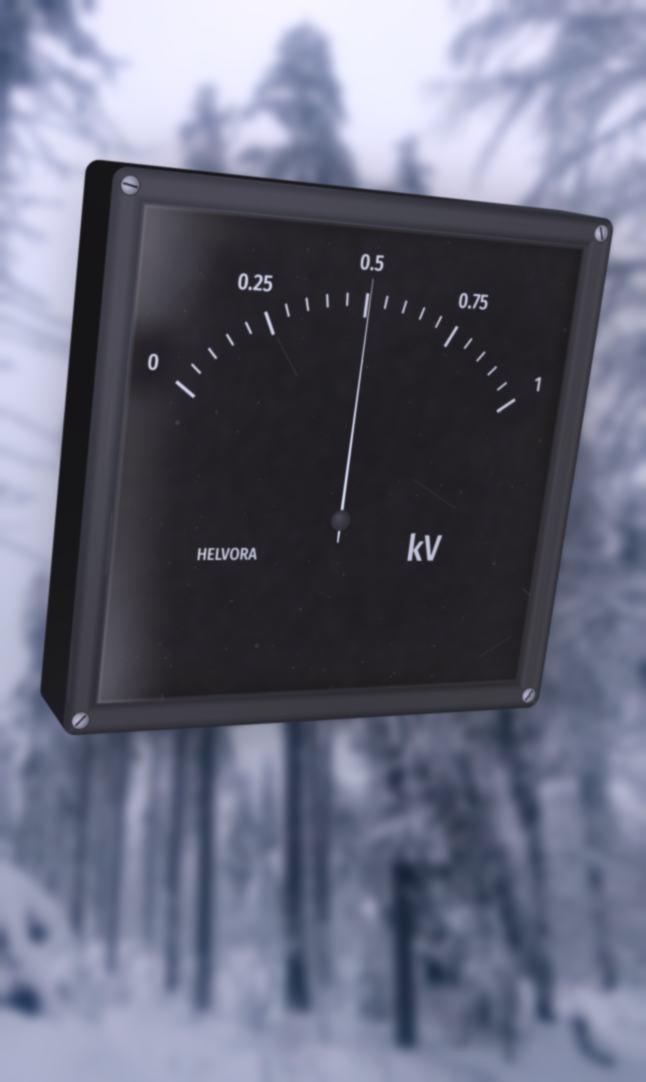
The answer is 0.5 kV
